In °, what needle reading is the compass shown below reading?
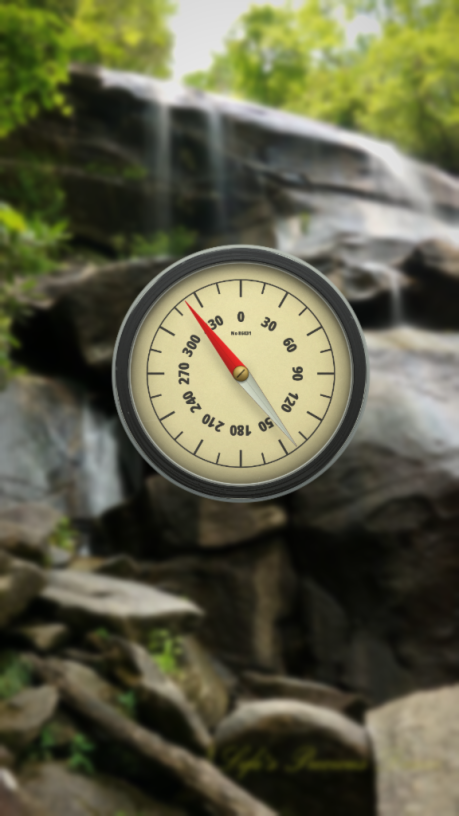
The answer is 322.5 °
